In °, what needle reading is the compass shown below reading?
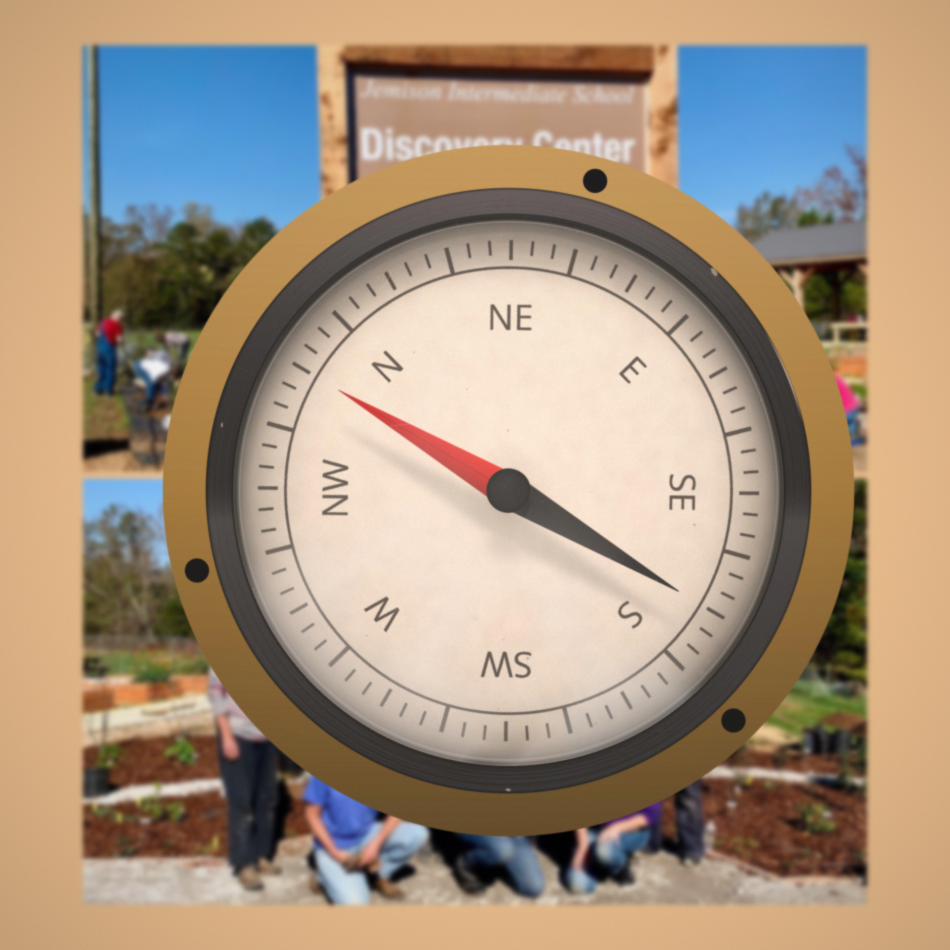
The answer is 345 °
